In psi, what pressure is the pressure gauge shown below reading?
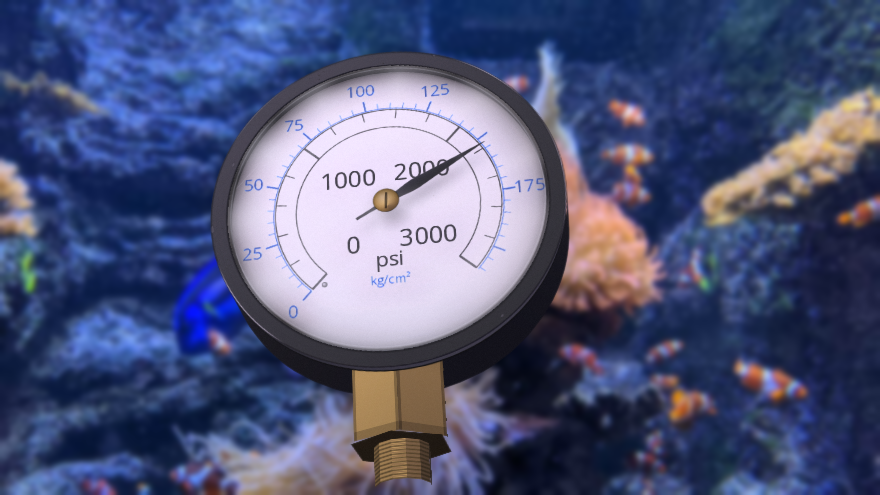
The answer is 2200 psi
